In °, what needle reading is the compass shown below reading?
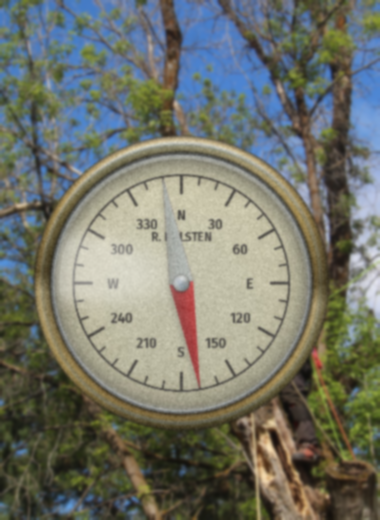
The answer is 170 °
